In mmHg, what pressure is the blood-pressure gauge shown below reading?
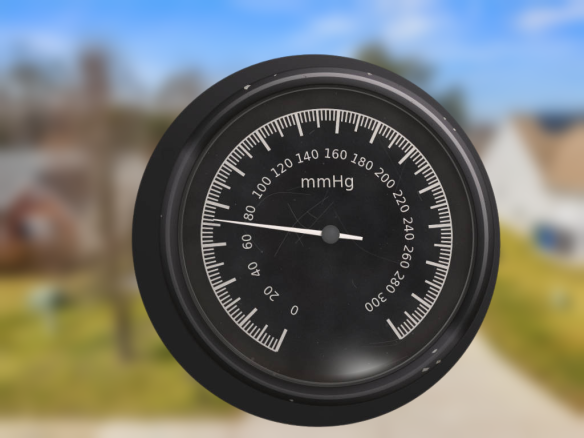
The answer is 72 mmHg
